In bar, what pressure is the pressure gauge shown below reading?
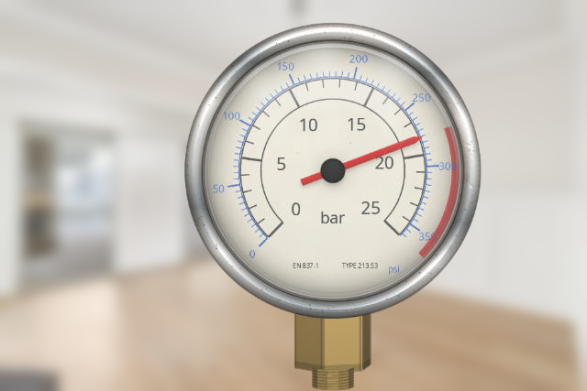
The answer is 19 bar
